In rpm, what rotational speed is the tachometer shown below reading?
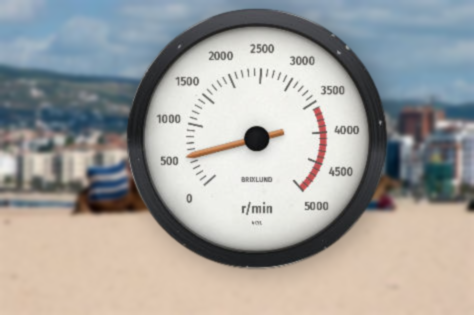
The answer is 500 rpm
